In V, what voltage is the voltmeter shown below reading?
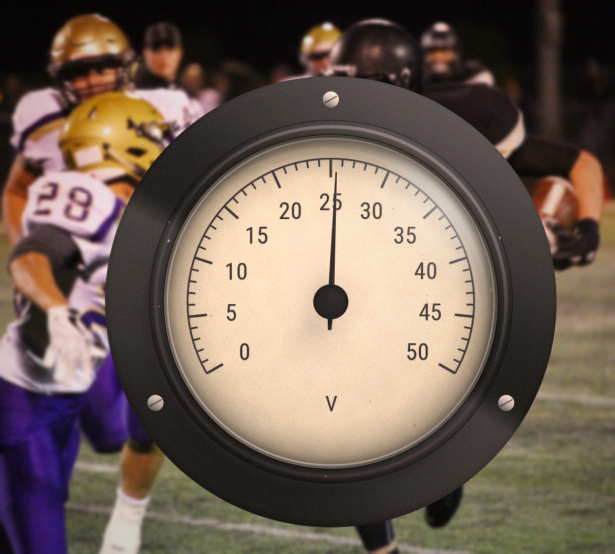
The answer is 25.5 V
